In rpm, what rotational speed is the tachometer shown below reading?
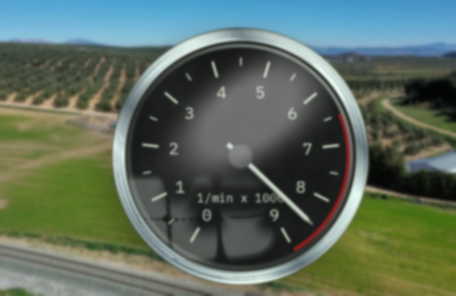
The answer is 8500 rpm
